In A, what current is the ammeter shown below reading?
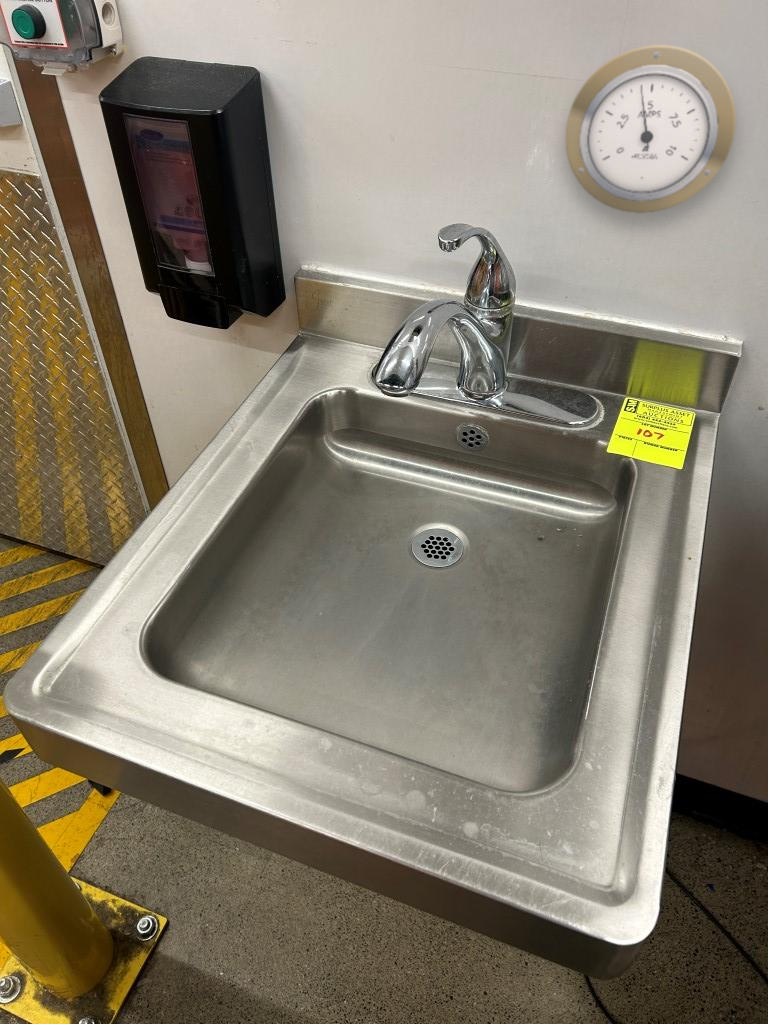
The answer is 4.5 A
